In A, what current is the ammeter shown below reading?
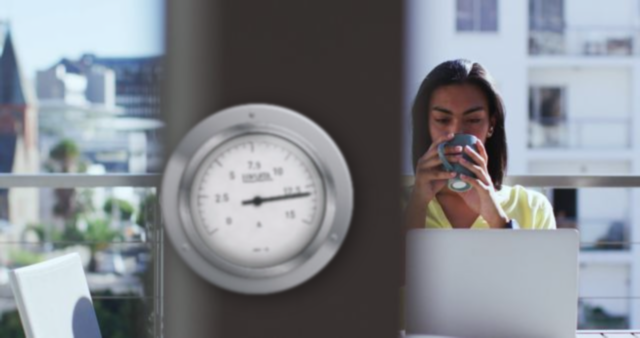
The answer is 13 A
